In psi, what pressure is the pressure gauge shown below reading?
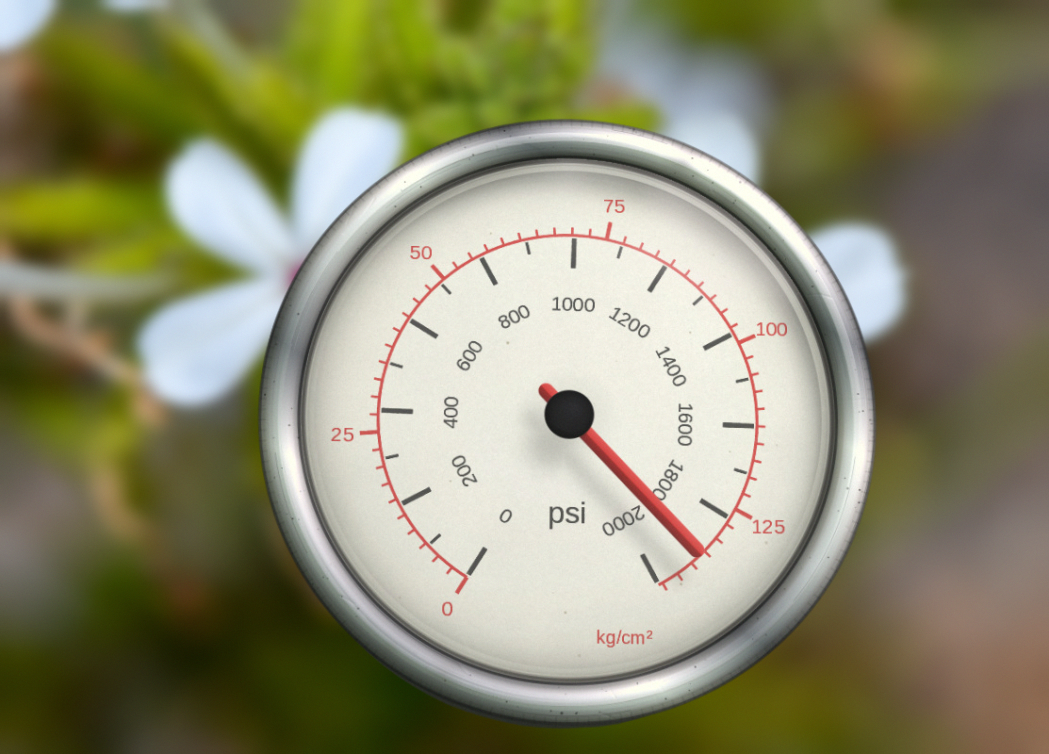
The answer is 1900 psi
